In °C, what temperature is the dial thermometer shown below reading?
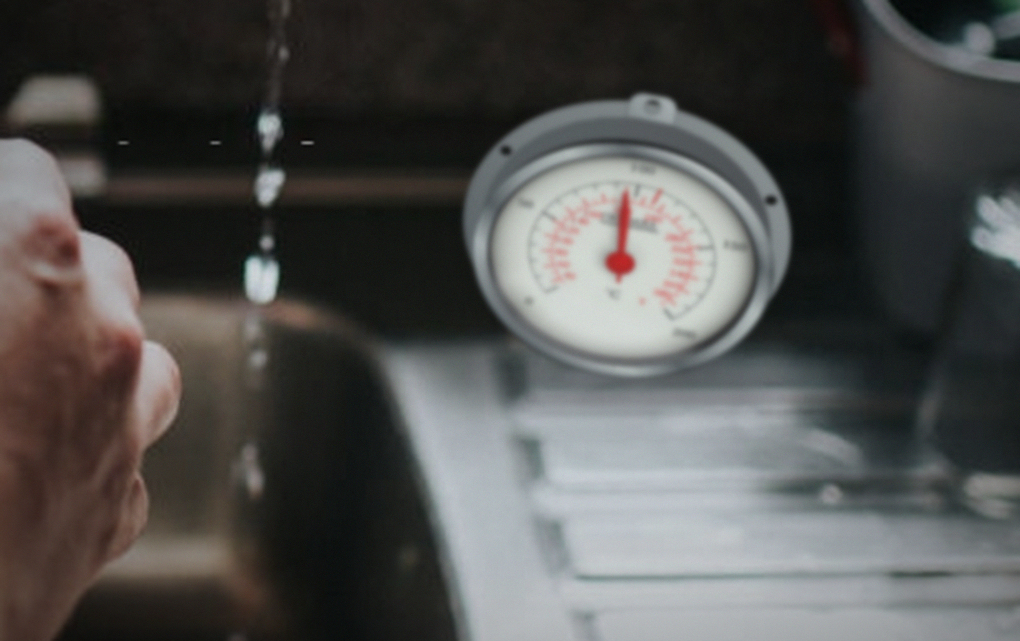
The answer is 95 °C
